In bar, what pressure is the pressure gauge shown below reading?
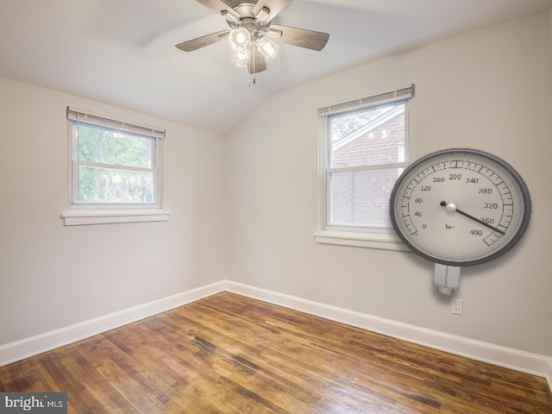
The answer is 370 bar
